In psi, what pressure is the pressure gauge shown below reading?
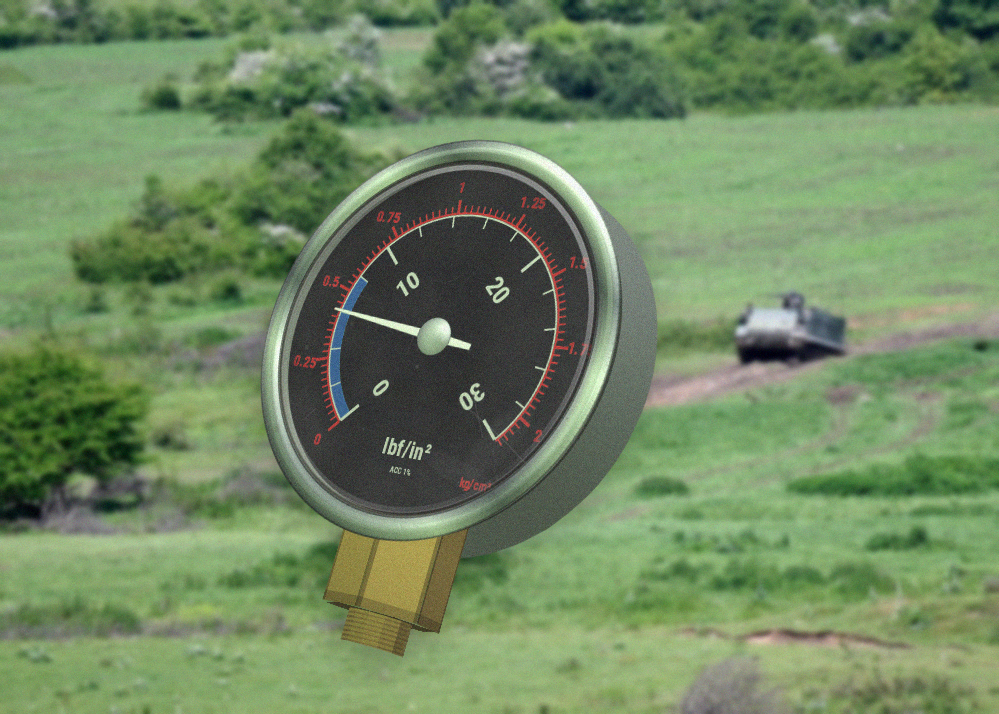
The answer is 6 psi
